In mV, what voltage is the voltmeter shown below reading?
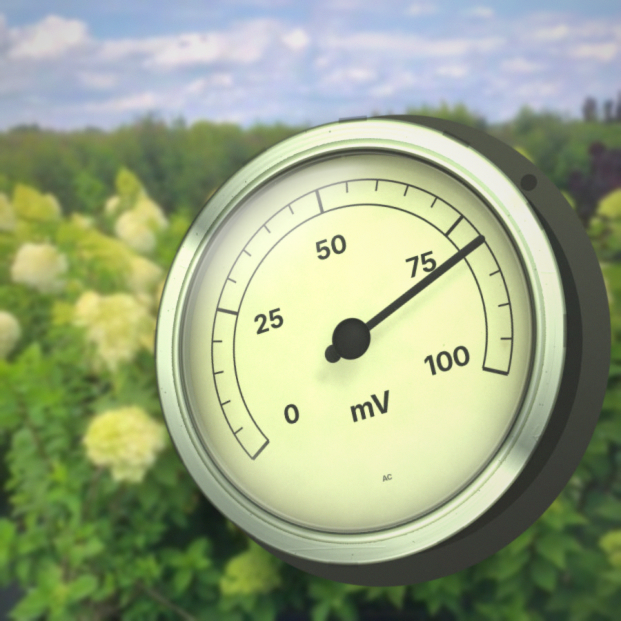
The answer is 80 mV
